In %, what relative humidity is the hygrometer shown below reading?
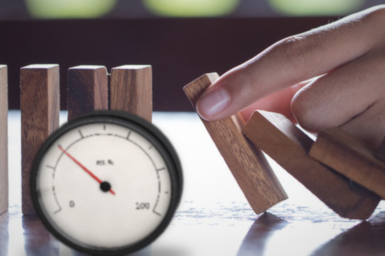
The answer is 30 %
